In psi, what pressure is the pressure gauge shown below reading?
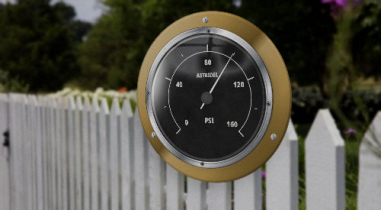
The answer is 100 psi
